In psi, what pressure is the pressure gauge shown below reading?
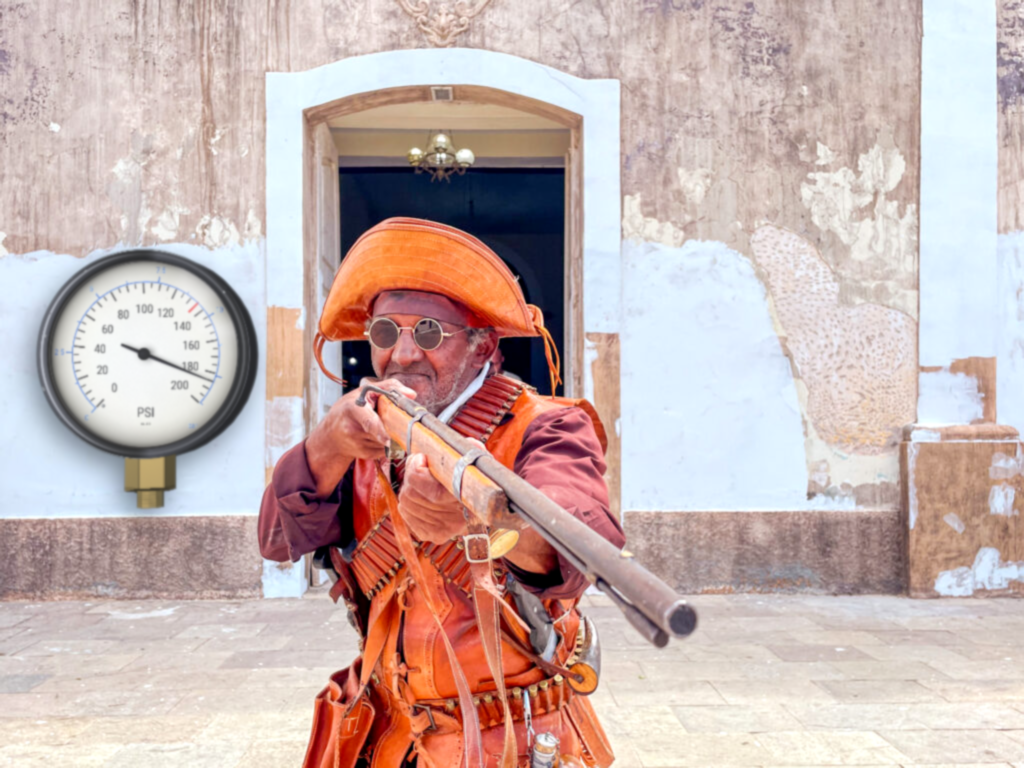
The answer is 185 psi
